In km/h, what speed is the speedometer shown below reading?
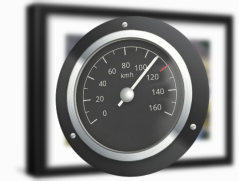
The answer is 110 km/h
